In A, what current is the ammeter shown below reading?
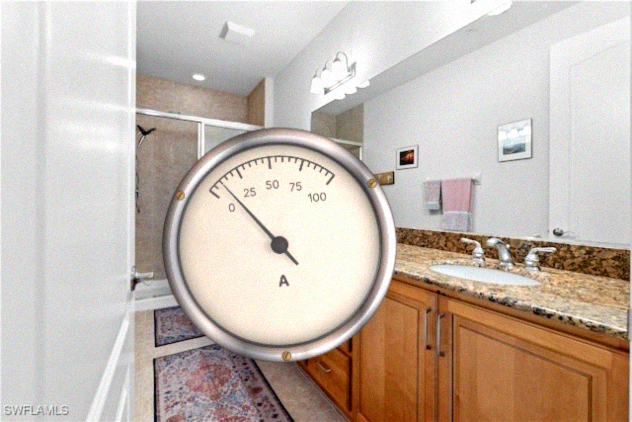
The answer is 10 A
